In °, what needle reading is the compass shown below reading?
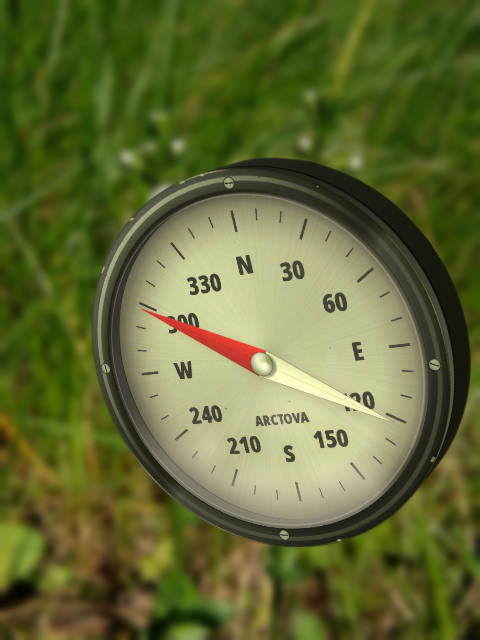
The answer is 300 °
